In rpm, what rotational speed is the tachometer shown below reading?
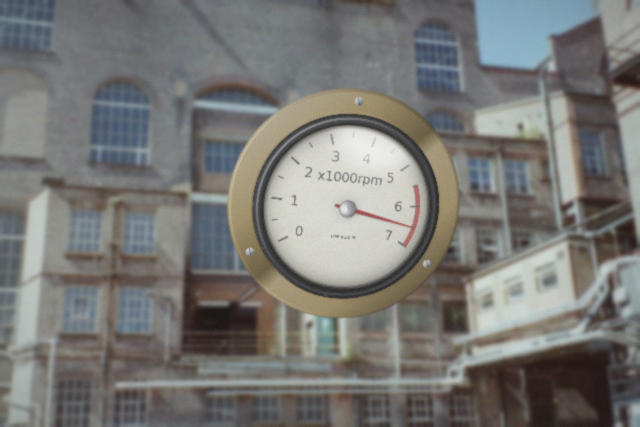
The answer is 6500 rpm
